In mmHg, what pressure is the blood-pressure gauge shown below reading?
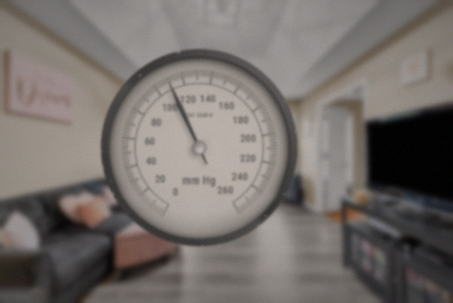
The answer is 110 mmHg
